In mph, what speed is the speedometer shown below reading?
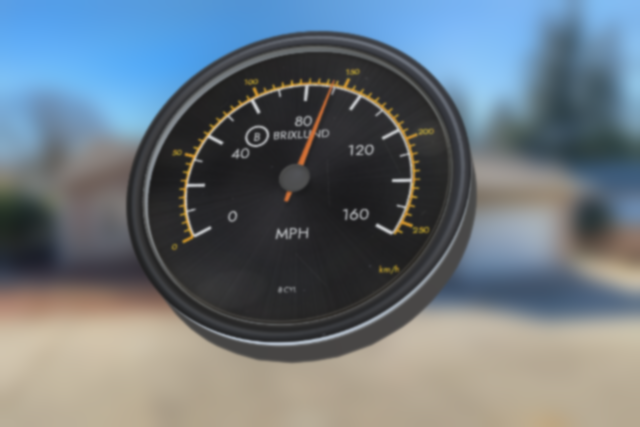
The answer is 90 mph
